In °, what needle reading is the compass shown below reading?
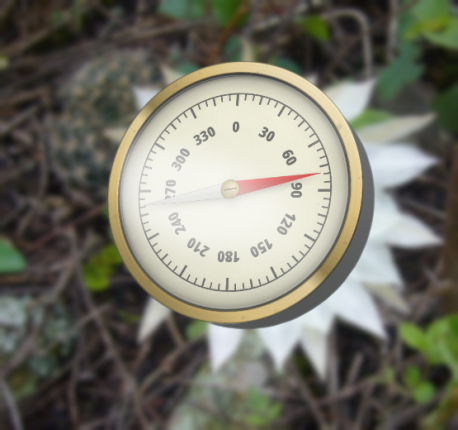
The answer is 80 °
